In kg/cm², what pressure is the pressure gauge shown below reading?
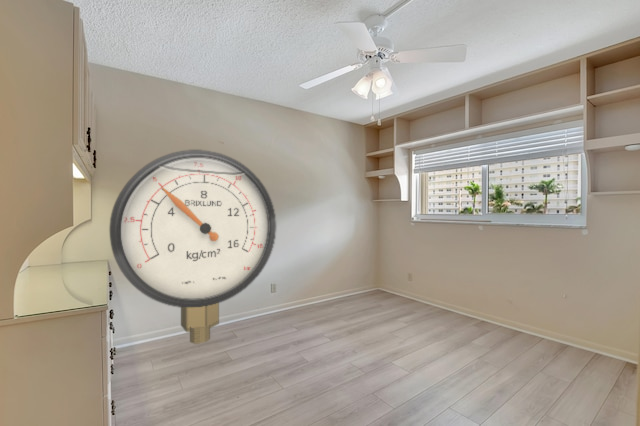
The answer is 5 kg/cm²
